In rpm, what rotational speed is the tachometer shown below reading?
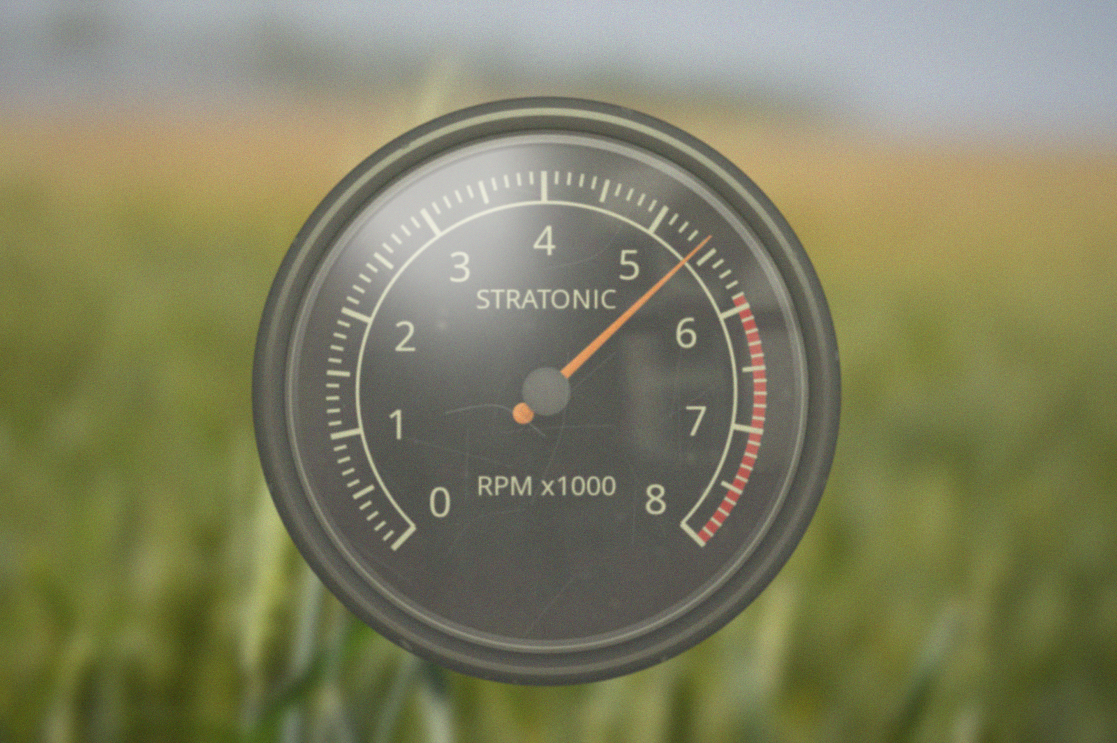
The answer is 5400 rpm
